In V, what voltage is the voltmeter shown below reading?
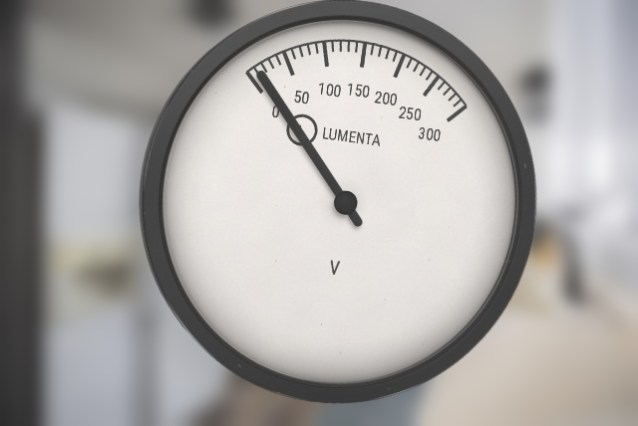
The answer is 10 V
